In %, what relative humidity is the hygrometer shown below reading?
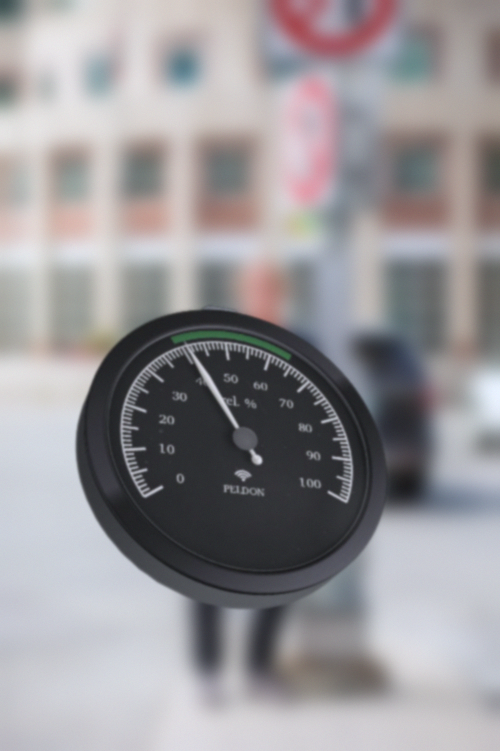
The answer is 40 %
